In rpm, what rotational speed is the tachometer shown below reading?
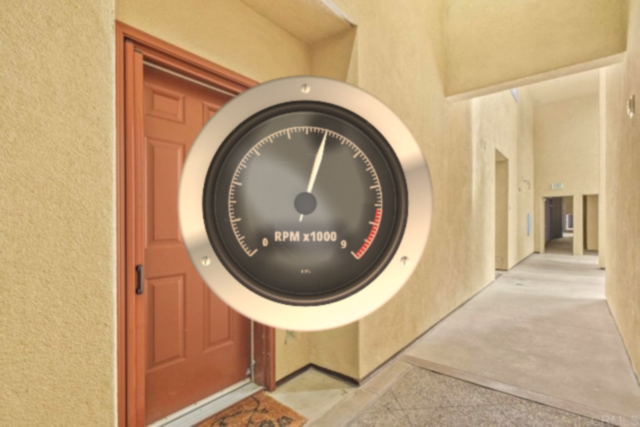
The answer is 5000 rpm
